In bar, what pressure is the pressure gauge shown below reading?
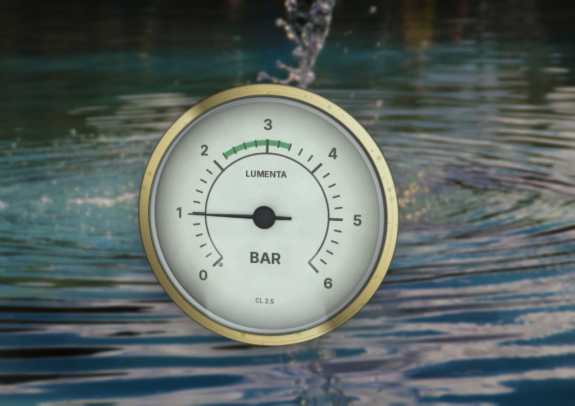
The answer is 1 bar
